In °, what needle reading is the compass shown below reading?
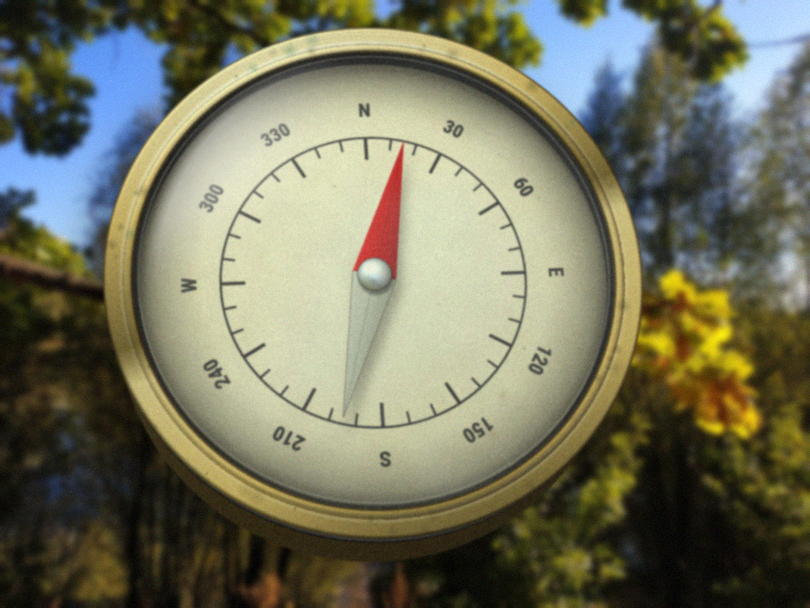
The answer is 15 °
